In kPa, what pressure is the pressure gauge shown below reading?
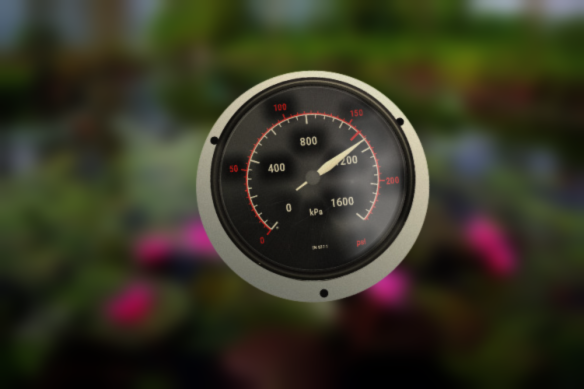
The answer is 1150 kPa
